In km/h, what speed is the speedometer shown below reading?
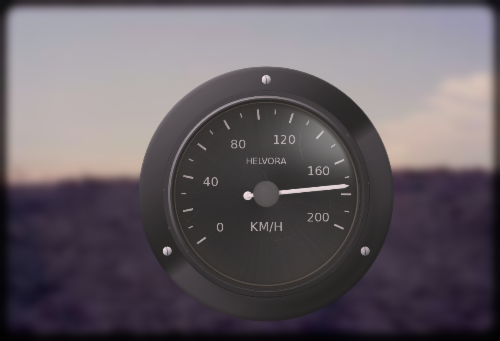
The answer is 175 km/h
